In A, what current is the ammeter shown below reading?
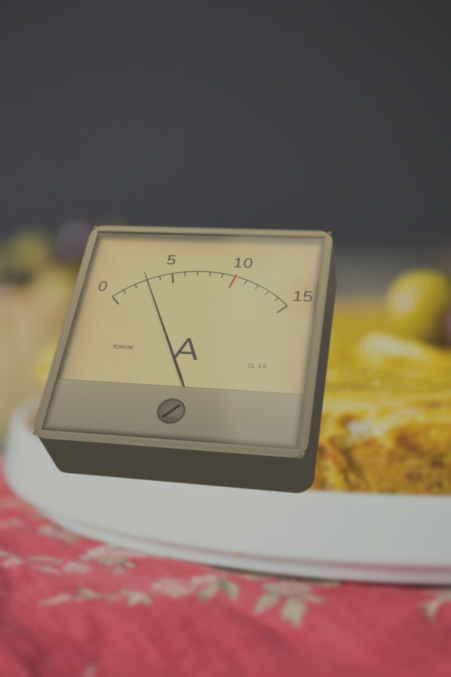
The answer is 3 A
